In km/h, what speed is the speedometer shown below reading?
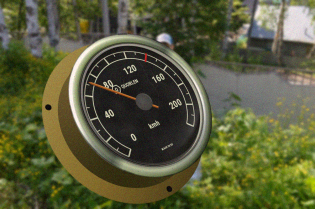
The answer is 70 km/h
